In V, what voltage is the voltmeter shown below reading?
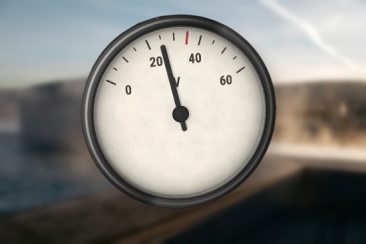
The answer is 25 V
